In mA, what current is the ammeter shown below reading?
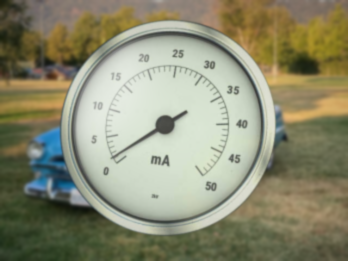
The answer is 1 mA
